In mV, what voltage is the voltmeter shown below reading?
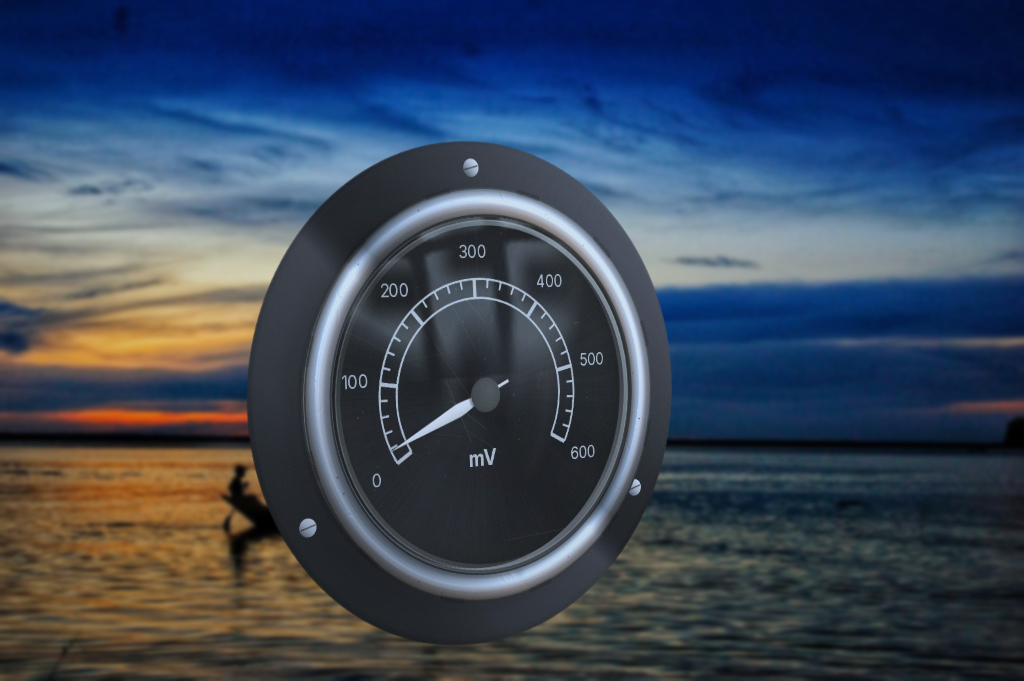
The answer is 20 mV
